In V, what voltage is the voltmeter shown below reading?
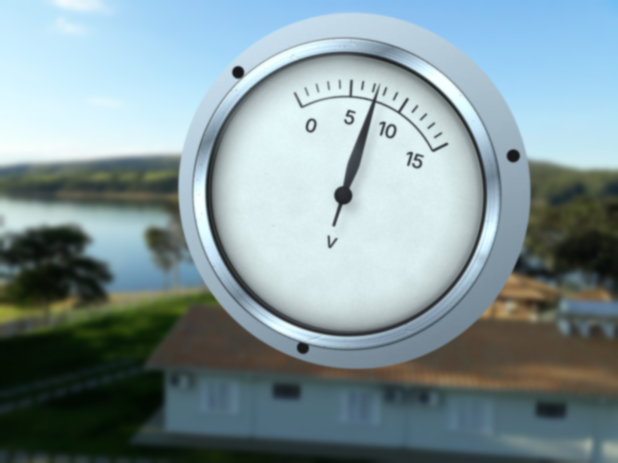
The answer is 7.5 V
